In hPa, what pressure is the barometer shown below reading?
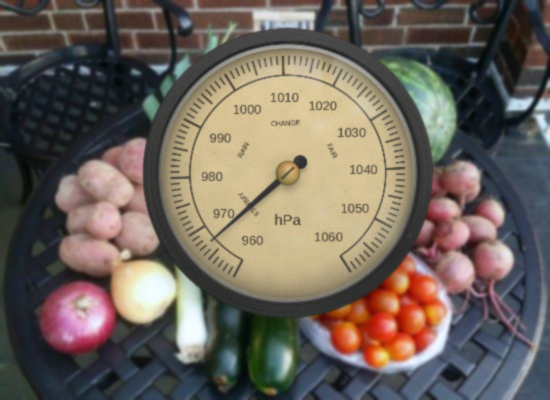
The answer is 967 hPa
